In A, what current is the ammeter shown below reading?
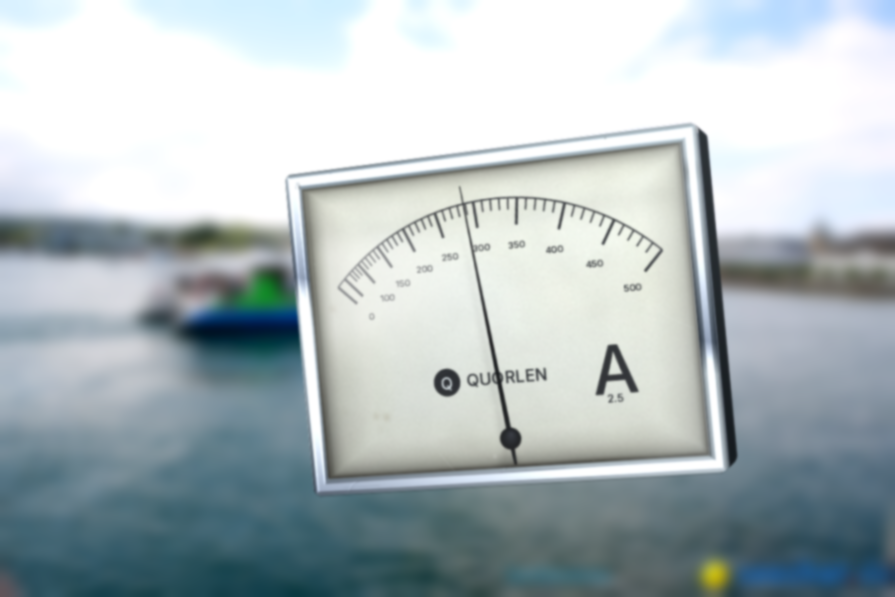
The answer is 290 A
